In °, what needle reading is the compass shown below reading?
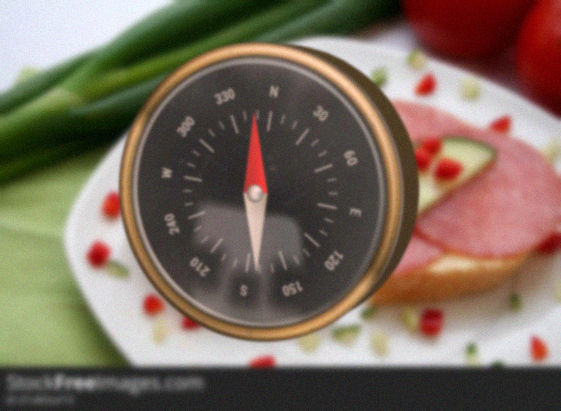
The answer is 350 °
